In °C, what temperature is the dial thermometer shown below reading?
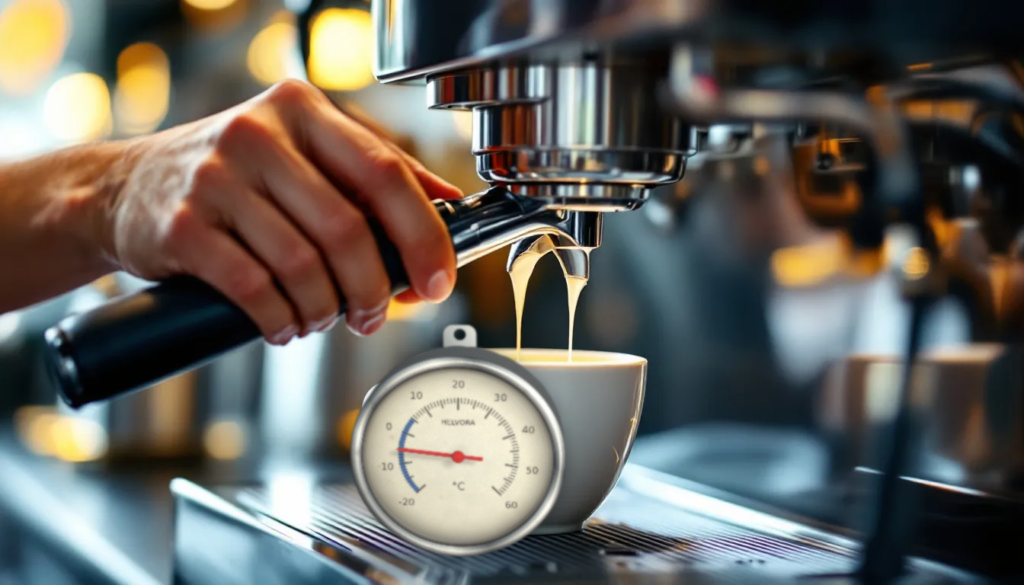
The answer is -5 °C
